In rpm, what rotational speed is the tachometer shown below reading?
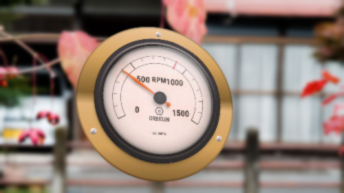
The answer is 400 rpm
